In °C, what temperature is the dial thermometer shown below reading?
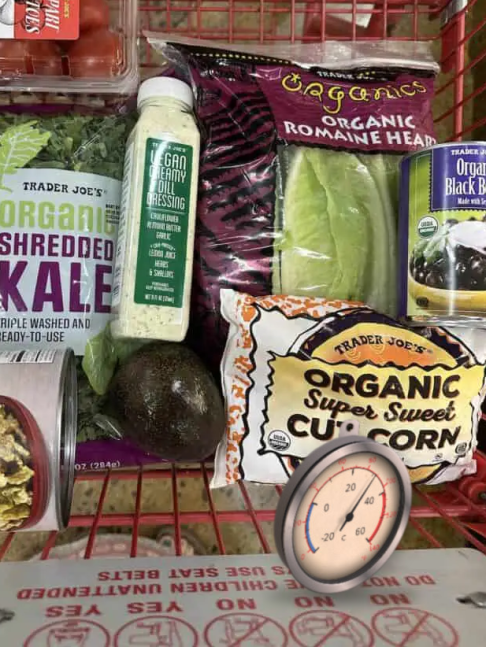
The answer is 30 °C
